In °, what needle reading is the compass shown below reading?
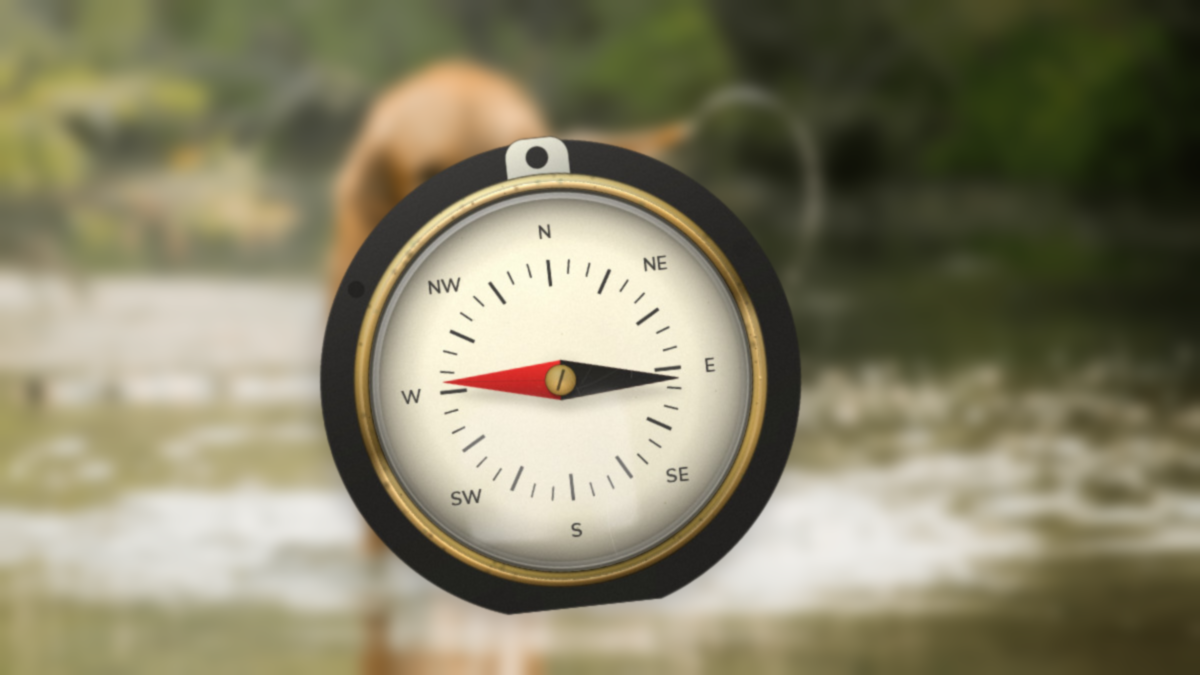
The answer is 275 °
